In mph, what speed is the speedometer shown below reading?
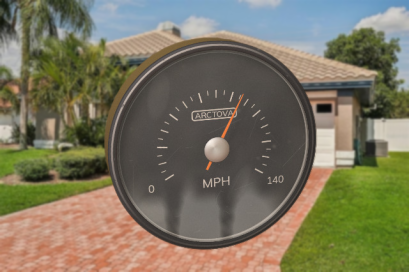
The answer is 85 mph
